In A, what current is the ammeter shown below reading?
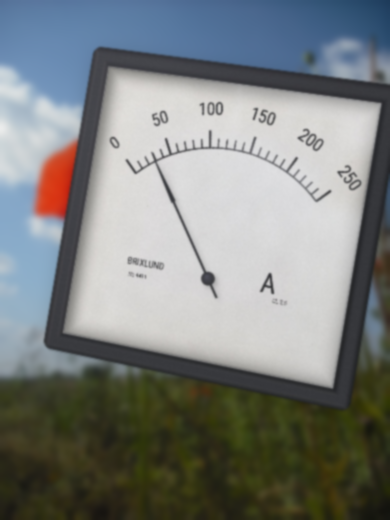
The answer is 30 A
